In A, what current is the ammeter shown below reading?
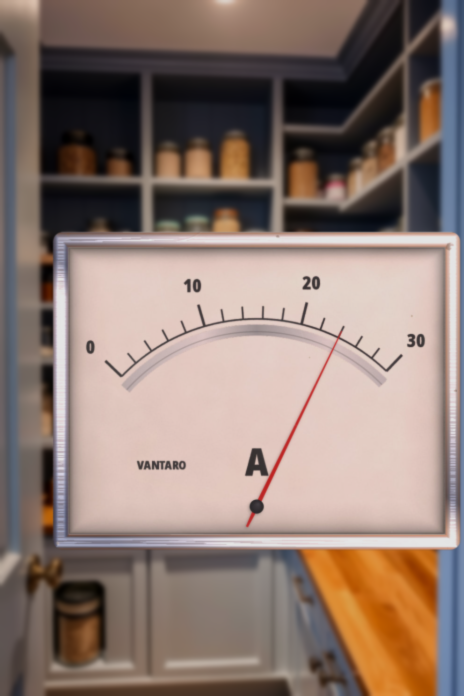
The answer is 24 A
